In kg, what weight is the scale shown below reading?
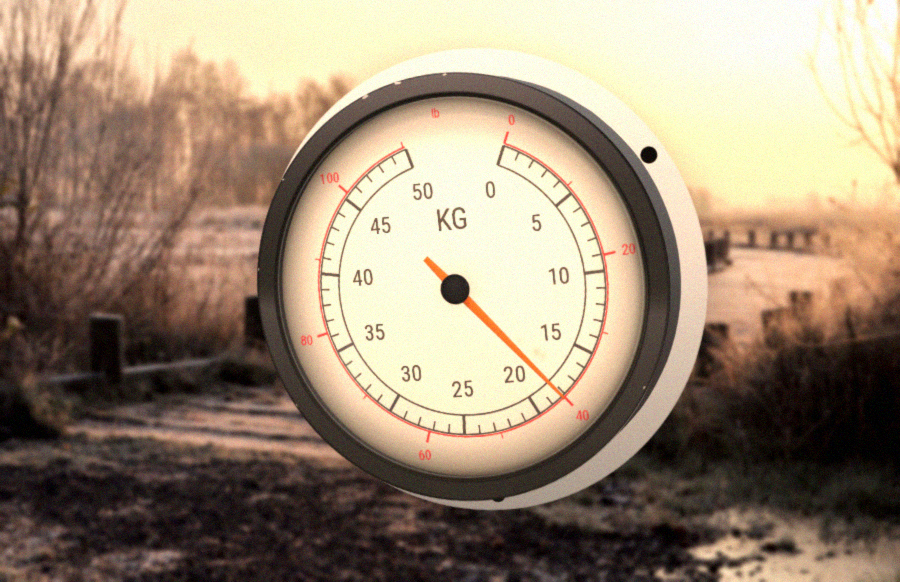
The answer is 18 kg
